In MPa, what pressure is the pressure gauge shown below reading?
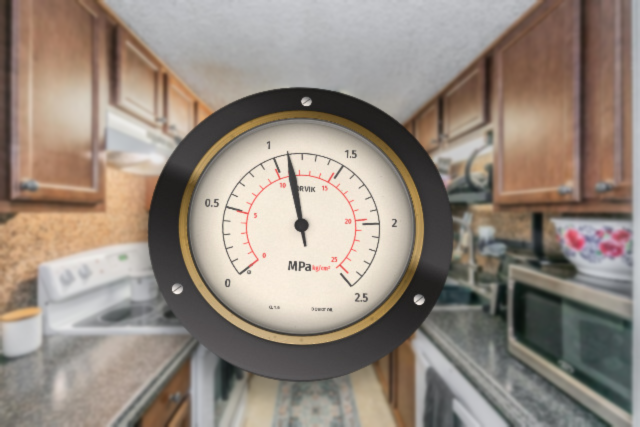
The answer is 1.1 MPa
